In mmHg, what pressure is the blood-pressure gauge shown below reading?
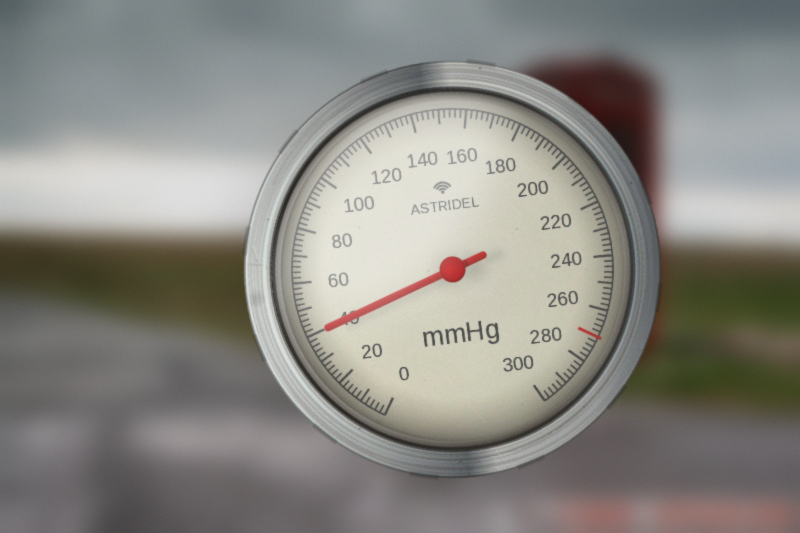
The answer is 40 mmHg
